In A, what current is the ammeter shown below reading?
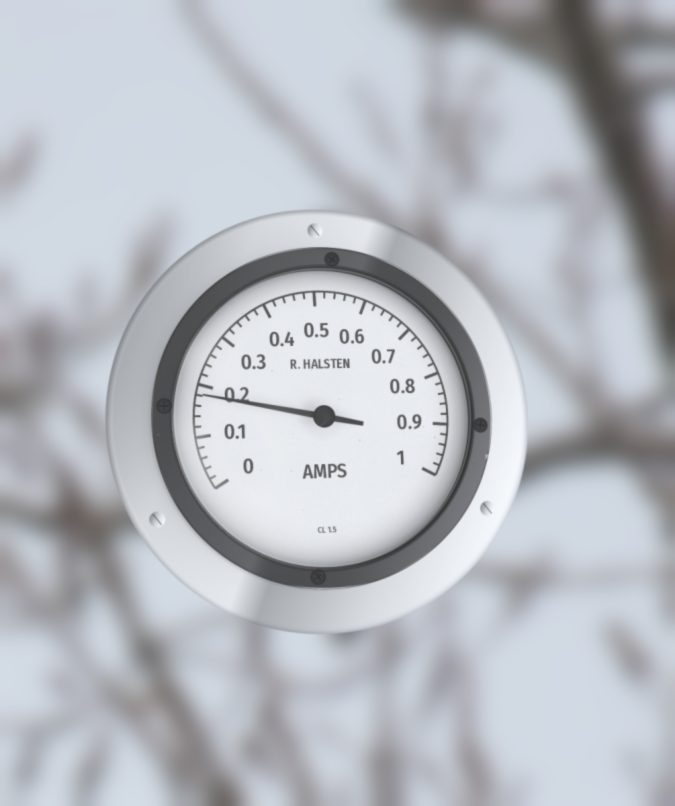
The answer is 0.18 A
